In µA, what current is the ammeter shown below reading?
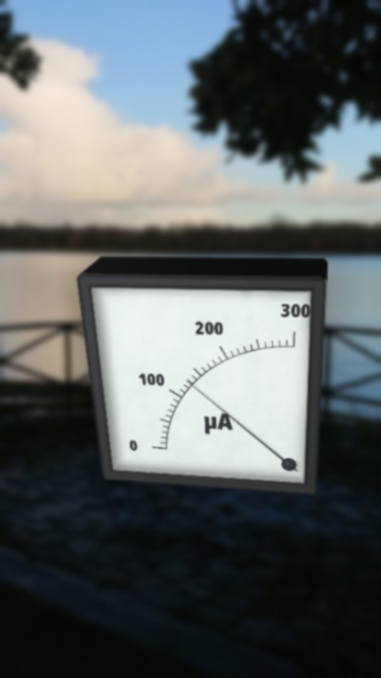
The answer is 130 µA
